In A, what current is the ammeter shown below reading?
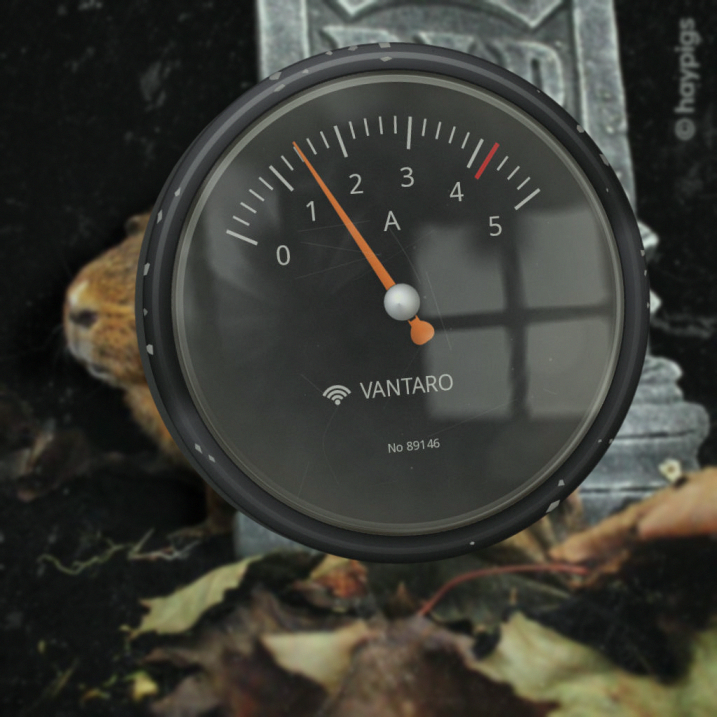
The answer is 1.4 A
